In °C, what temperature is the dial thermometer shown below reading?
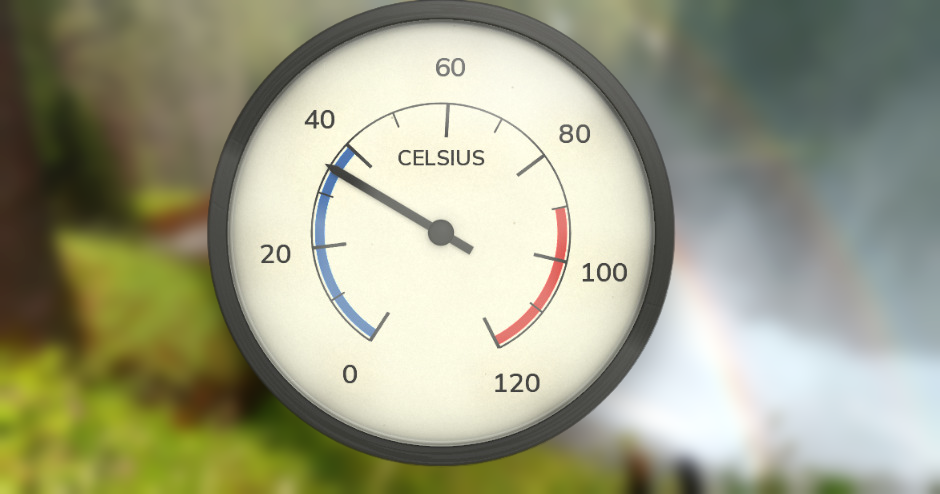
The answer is 35 °C
